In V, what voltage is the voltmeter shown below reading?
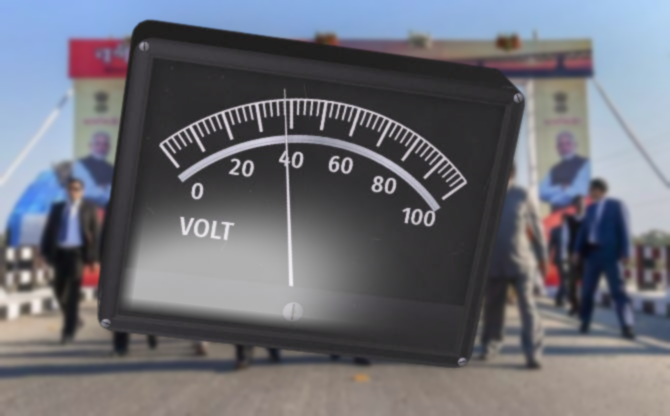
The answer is 38 V
